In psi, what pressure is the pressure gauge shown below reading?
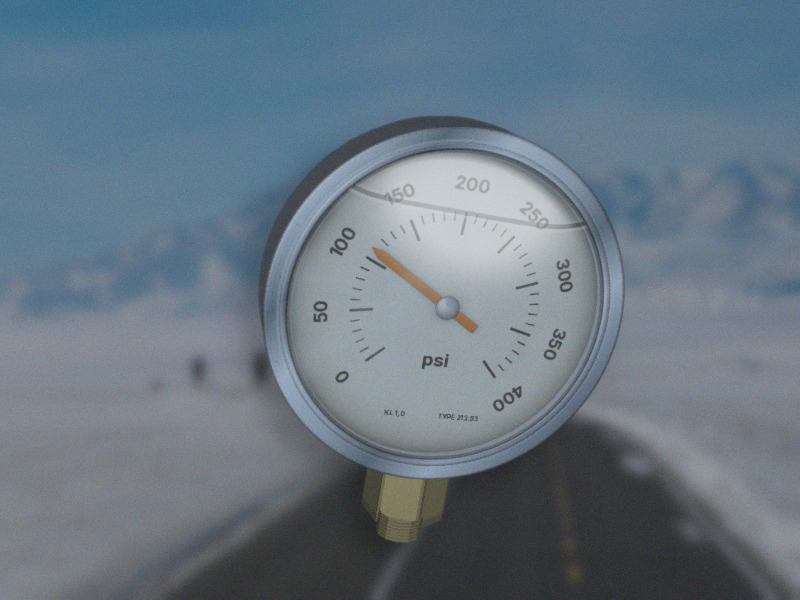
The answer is 110 psi
